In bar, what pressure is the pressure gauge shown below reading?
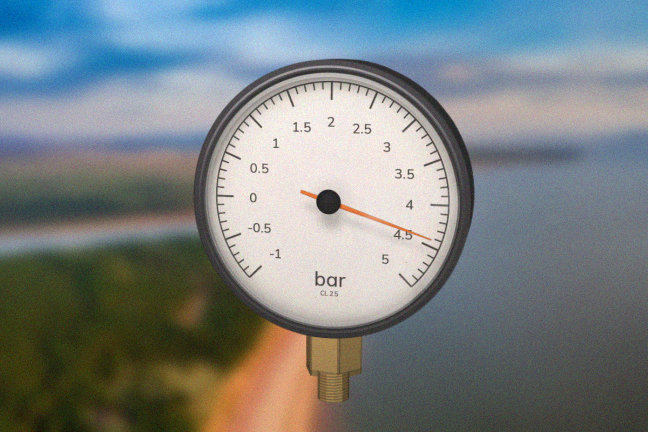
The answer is 4.4 bar
